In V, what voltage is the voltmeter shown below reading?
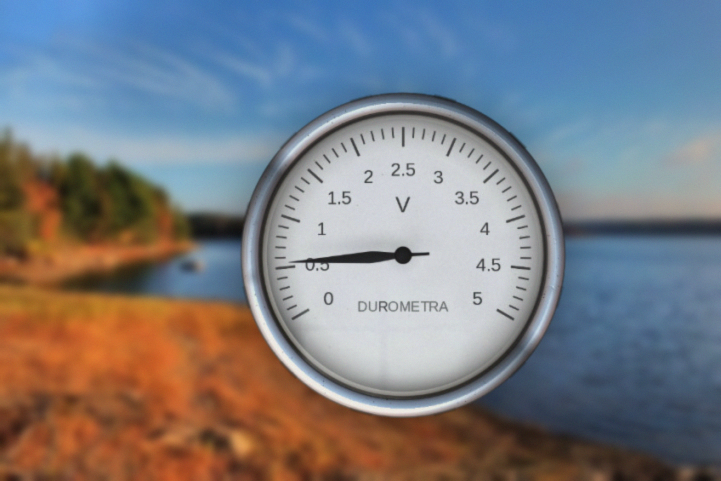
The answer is 0.55 V
